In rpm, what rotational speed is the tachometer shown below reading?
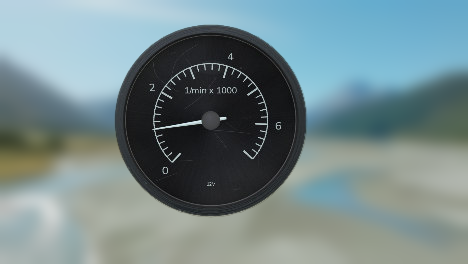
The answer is 1000 rpm
